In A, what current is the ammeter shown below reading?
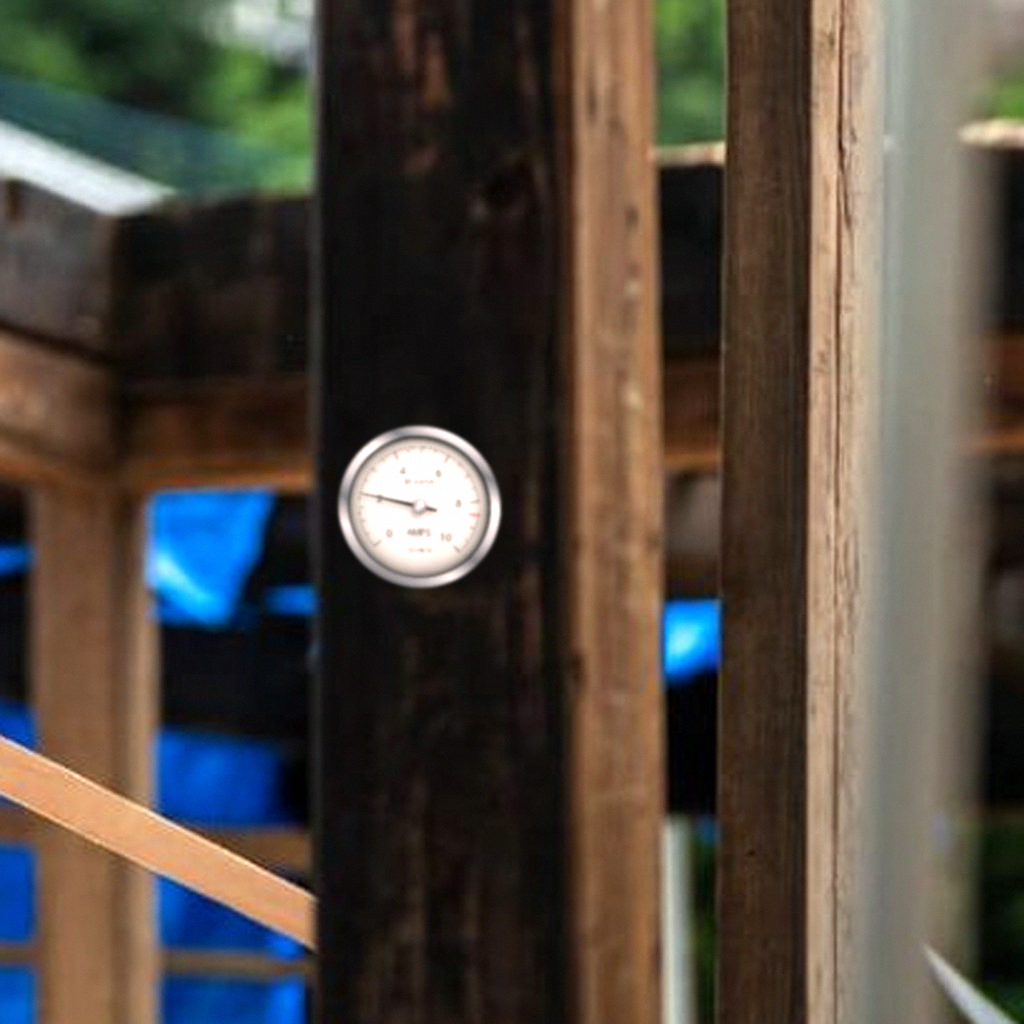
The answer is 2 A
